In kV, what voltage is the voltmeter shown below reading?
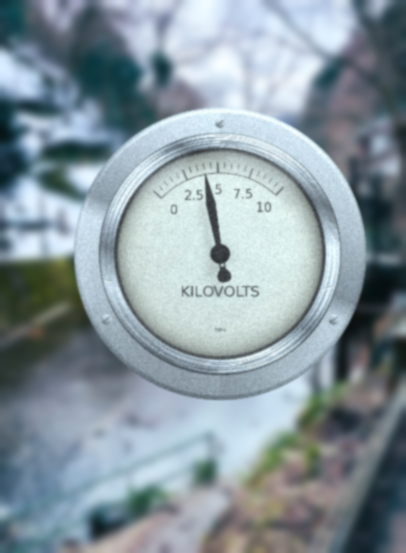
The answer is 4 kV
